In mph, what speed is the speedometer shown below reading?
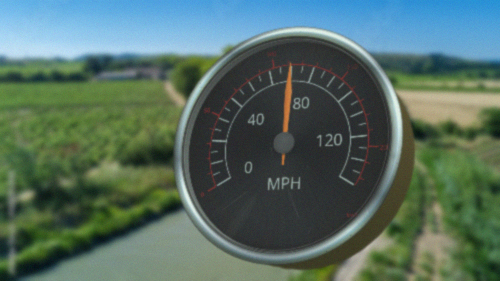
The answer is 70 mph
